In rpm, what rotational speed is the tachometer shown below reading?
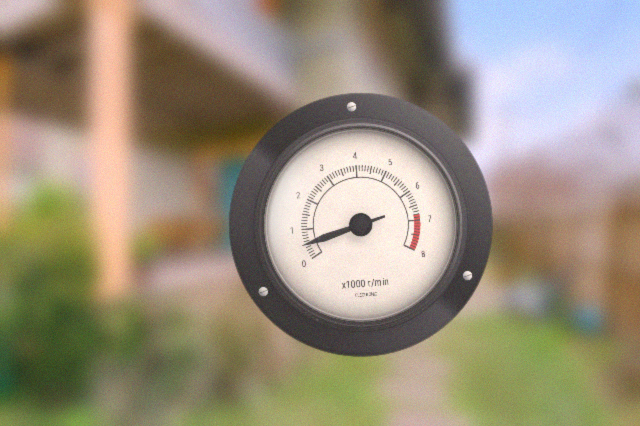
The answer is 500 rpm
